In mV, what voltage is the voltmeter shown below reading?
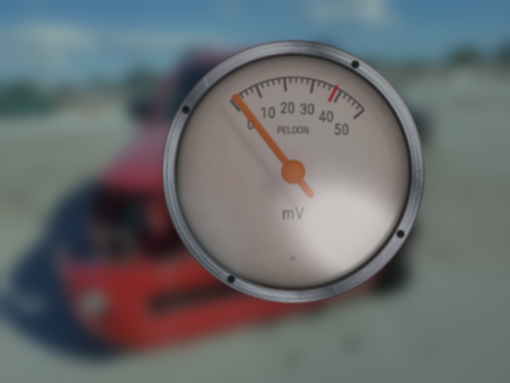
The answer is 2 mV
